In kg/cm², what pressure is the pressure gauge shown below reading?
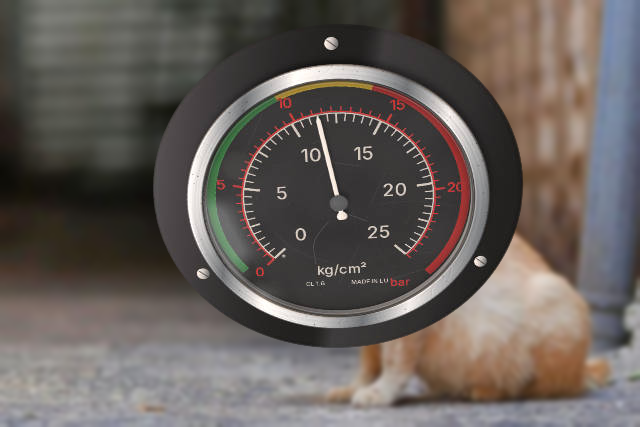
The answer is 11.5 kg/cm²
